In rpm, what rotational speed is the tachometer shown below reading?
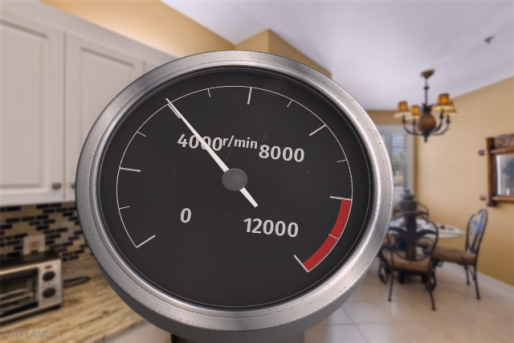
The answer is 4000 rpm
